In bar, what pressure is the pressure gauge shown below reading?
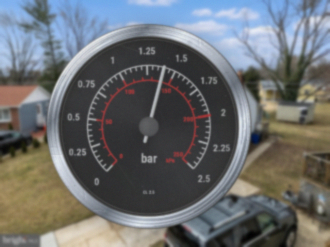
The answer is 1.4 bar
